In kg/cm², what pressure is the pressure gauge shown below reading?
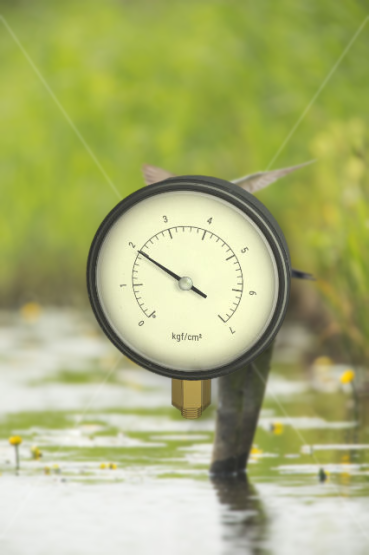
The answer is 2 kg/cm²
